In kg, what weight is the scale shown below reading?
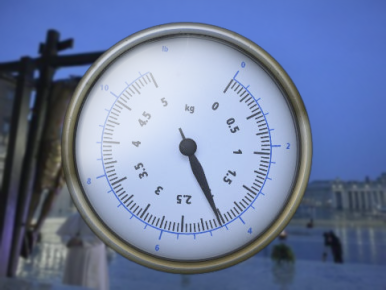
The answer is 2.05 kg
